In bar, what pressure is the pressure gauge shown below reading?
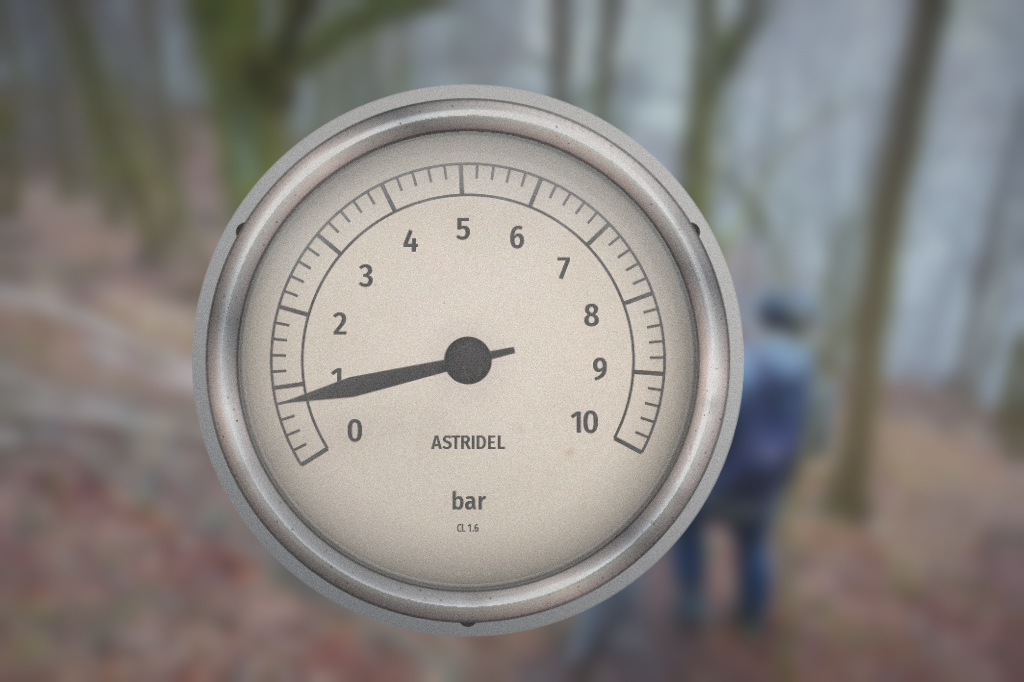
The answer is 0.8 bar
